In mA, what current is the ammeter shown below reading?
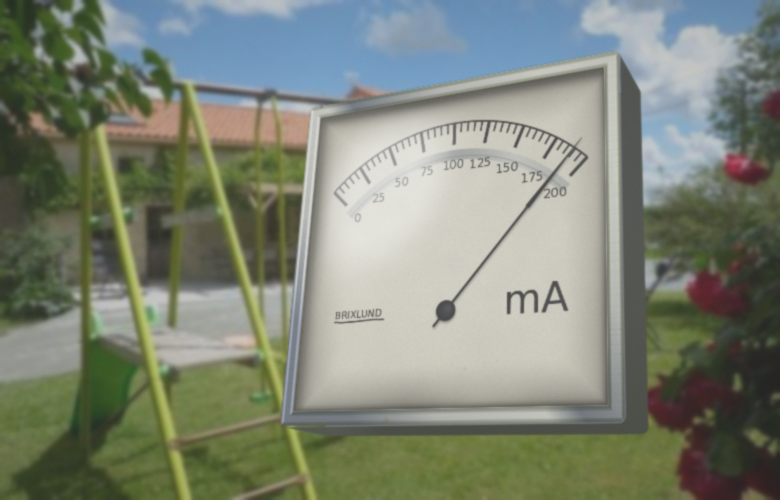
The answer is 190 mA
